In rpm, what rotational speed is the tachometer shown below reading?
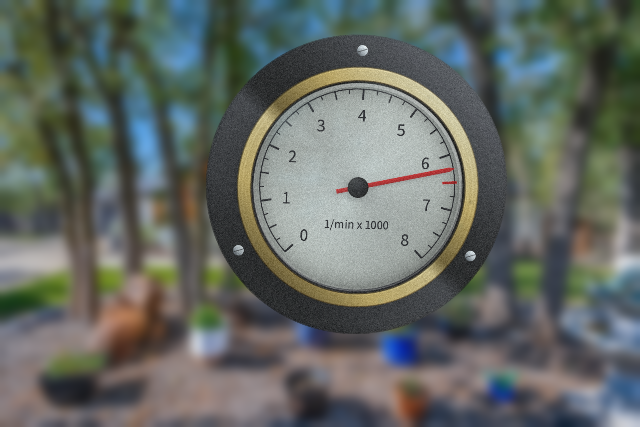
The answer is 6250 rpm
